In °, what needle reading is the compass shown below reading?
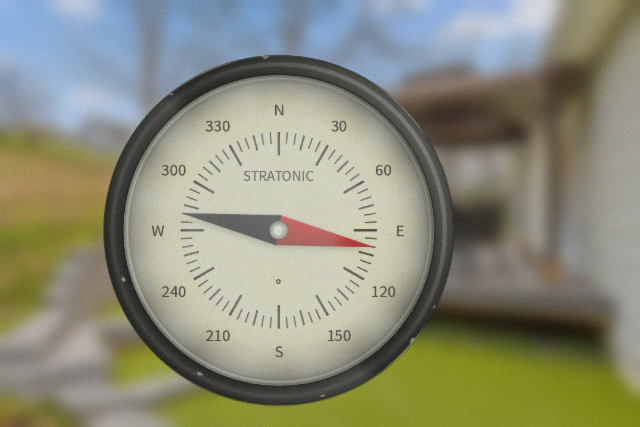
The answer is 100 °
